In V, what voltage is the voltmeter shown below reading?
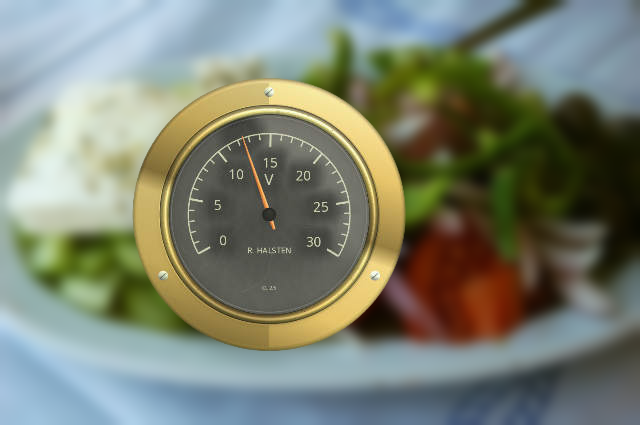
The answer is 12.5 V
